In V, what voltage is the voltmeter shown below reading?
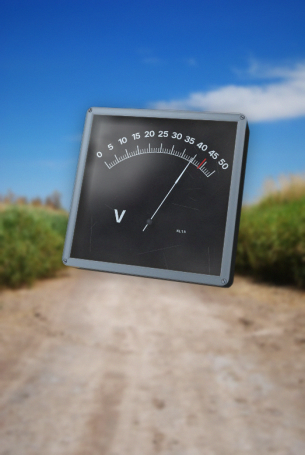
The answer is 40 V
